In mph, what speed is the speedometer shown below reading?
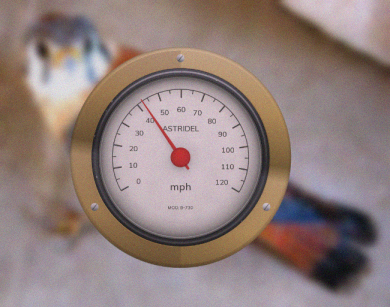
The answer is 42.5 mph
